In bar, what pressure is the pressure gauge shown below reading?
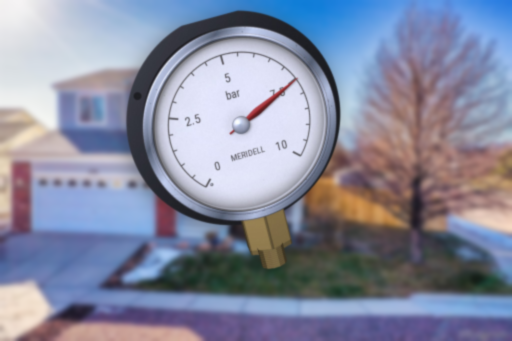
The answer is 7.5 bar
